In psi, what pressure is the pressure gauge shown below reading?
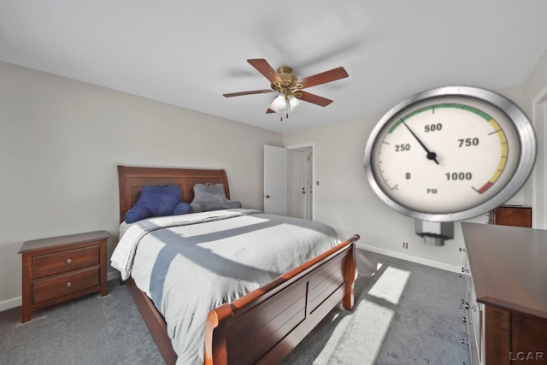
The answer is 375 psi
